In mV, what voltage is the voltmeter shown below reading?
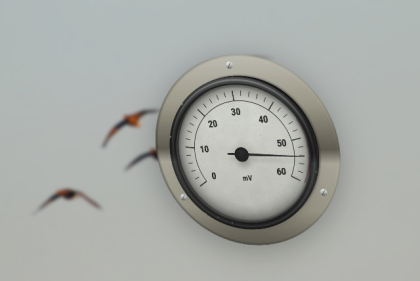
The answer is 54 mV
